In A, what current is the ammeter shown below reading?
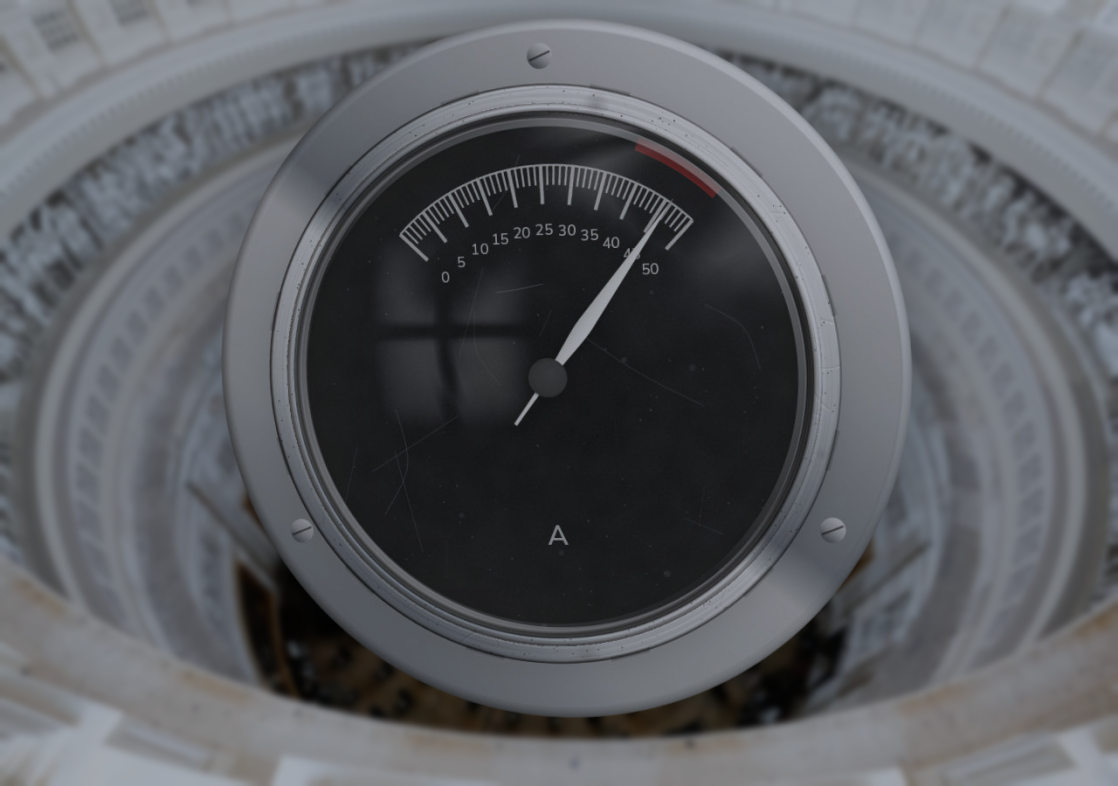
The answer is 46 A
